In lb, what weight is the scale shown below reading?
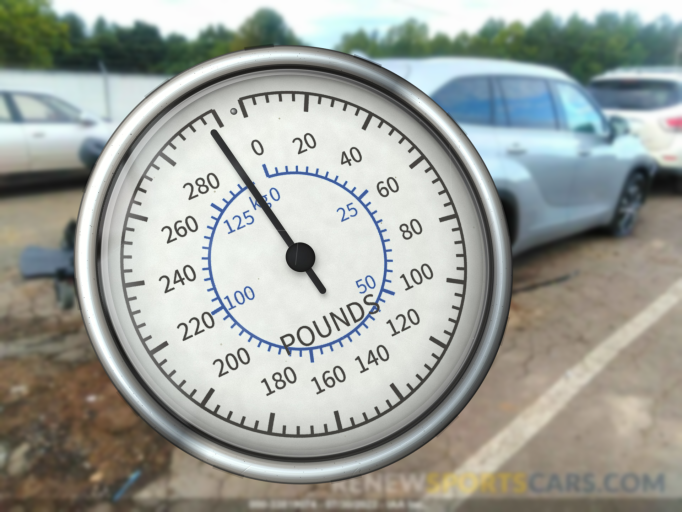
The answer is 296 lb
